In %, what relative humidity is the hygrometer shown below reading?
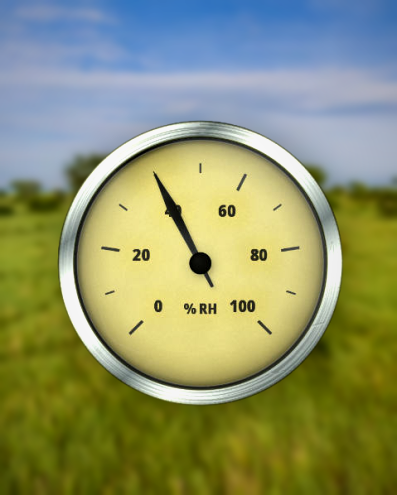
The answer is 40 %
